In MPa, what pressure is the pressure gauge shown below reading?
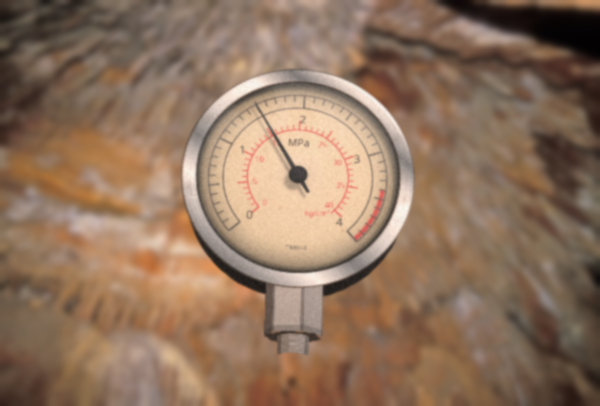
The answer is 1.5 MPa
